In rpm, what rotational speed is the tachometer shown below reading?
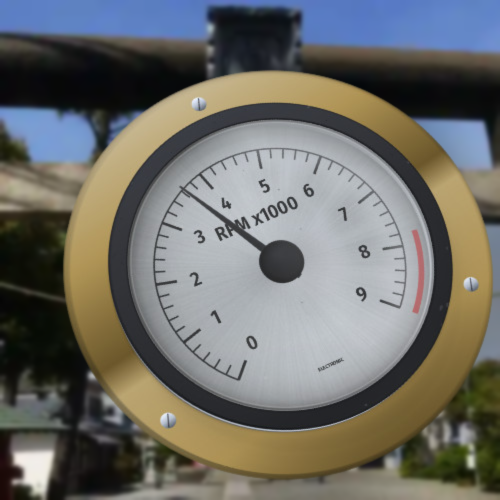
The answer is 3600 rpm
